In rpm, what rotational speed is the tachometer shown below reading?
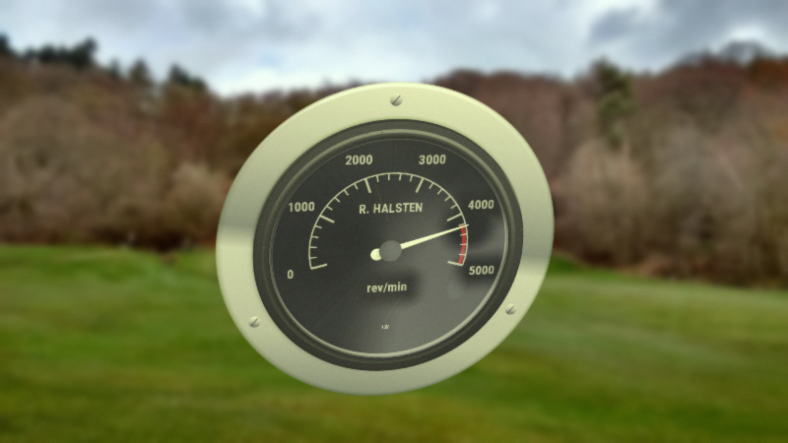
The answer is 4200 rpm
